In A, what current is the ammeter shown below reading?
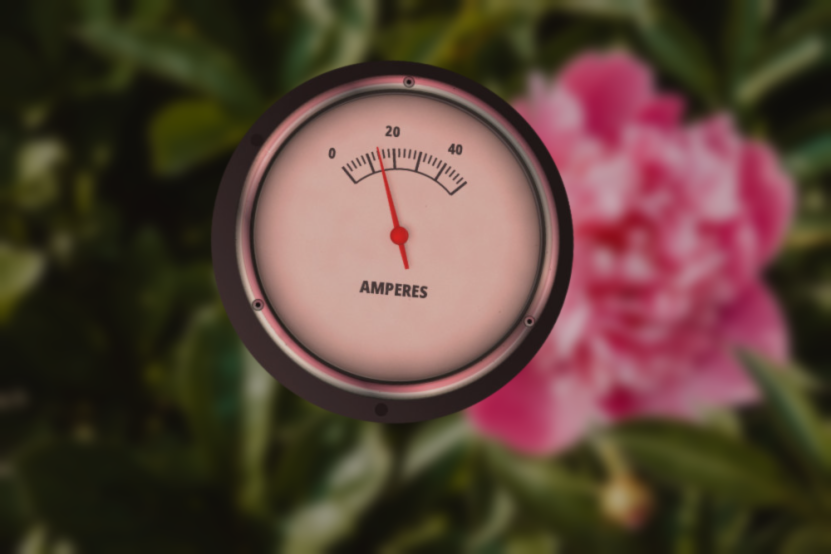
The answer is 14 A
